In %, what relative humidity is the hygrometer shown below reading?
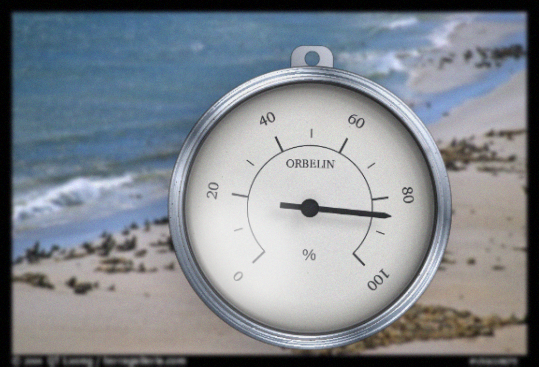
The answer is 85 %
